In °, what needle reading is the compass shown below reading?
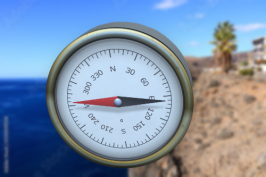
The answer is 275 °
